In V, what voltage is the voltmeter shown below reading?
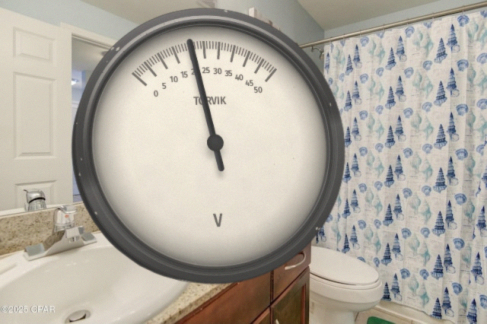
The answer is 20 V
